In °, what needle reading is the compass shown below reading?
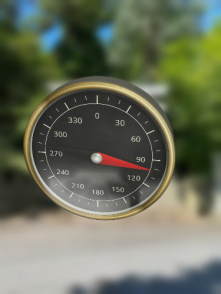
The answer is 100 °
